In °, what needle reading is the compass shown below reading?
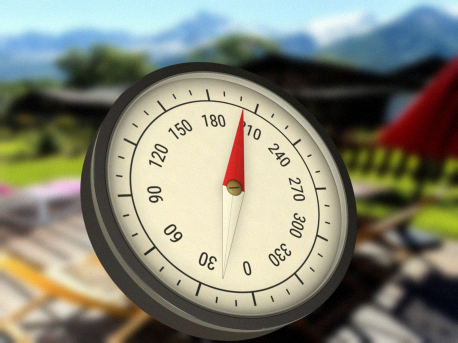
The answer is 200 °
